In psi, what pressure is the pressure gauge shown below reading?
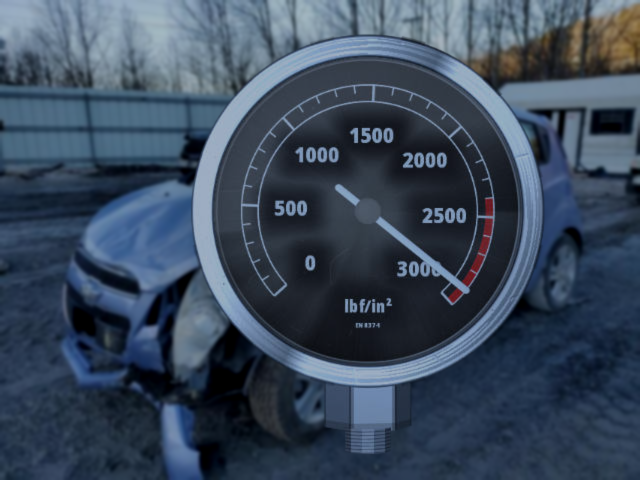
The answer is 2900 psi
